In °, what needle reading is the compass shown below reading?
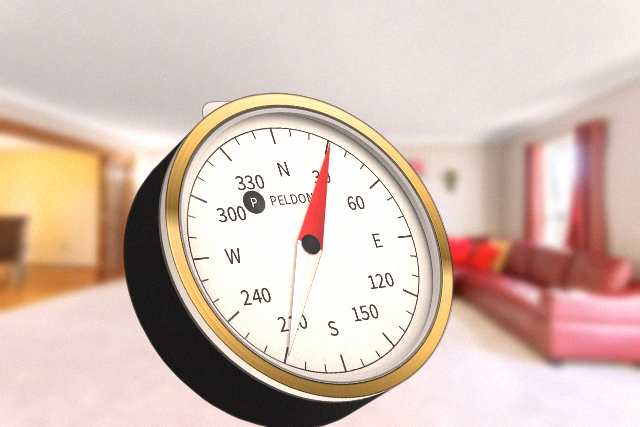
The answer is 30 °
